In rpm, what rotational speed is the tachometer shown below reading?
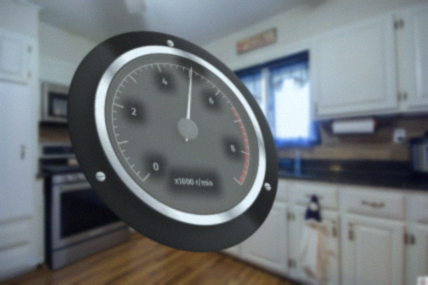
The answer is 5000 rpm
